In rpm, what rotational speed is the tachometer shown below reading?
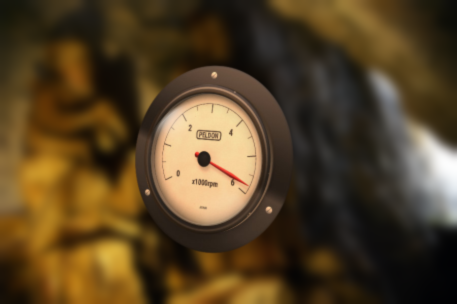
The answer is 5750 rpm
